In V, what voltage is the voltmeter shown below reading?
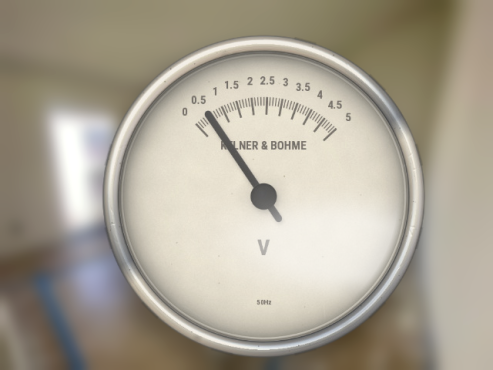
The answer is 0.5 V
